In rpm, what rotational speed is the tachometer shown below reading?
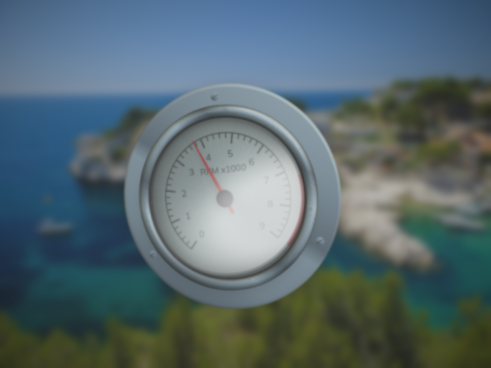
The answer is 3800 rpm
